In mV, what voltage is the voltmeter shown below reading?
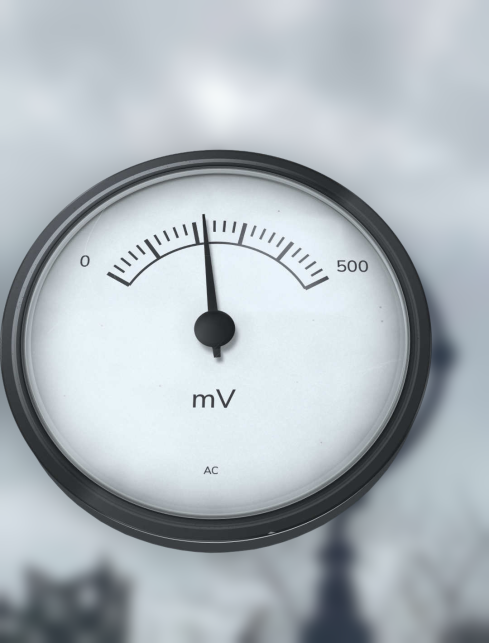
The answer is 220 mV
